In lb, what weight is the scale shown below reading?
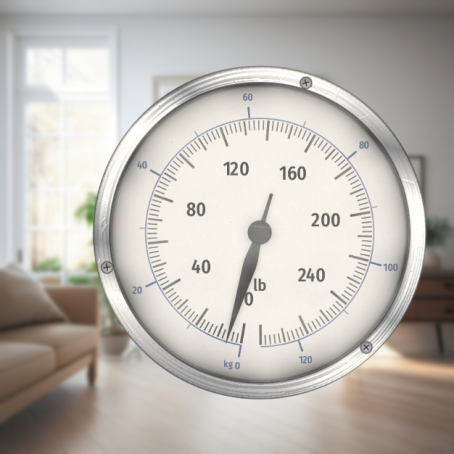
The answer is 6 lb
